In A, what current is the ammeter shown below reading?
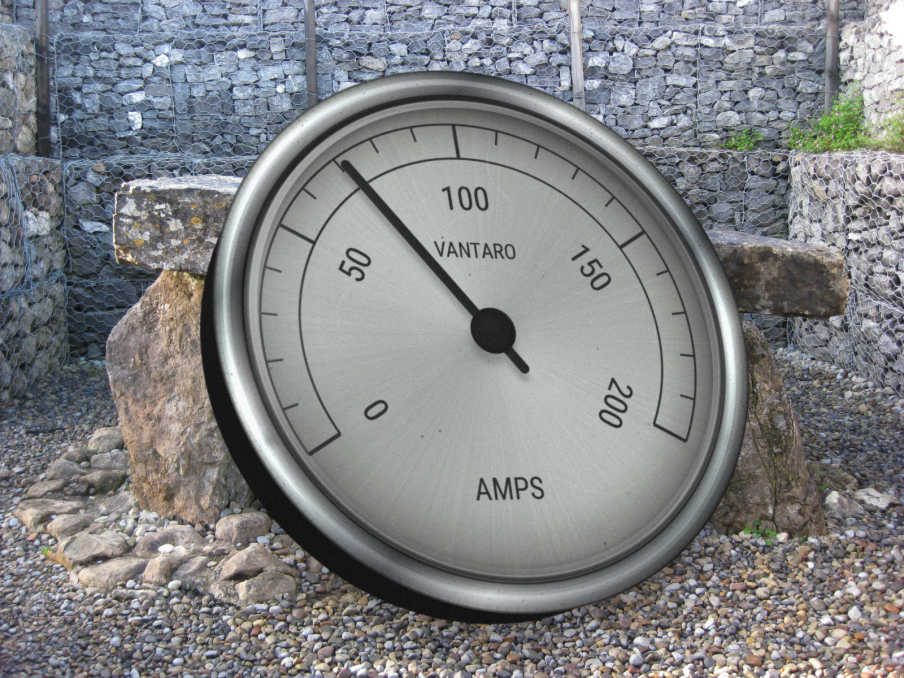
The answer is 70 A
